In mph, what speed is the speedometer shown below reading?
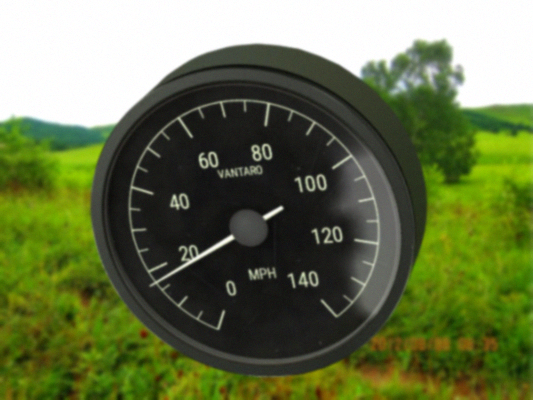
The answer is 17.5 mph
